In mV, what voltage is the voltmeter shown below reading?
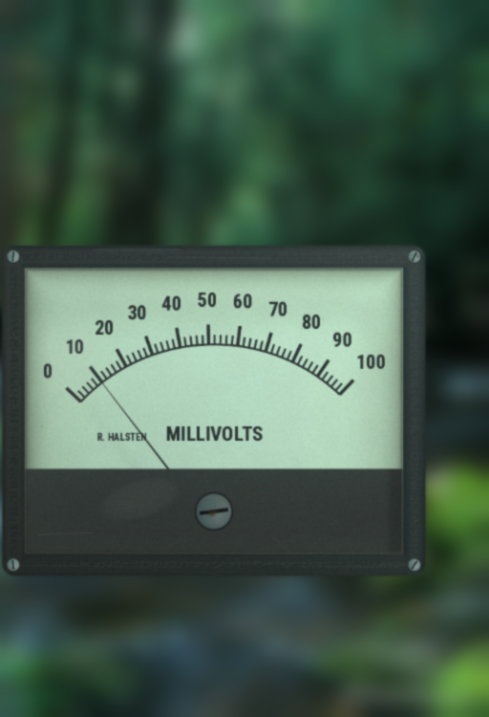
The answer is 10 mV
